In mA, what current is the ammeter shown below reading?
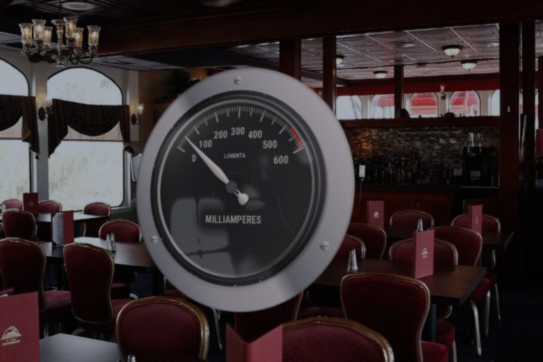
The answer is 50 mA
